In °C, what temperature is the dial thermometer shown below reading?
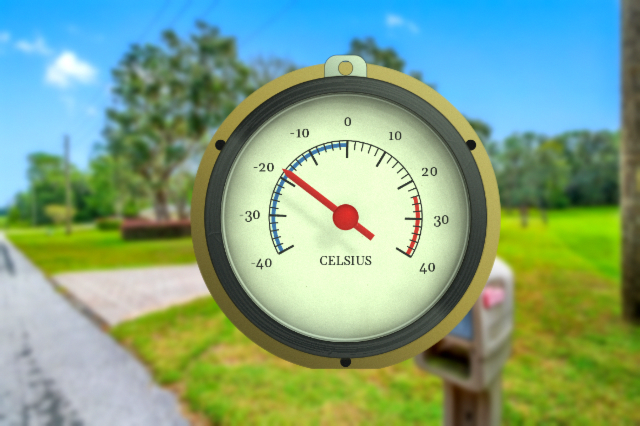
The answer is -18 °C
